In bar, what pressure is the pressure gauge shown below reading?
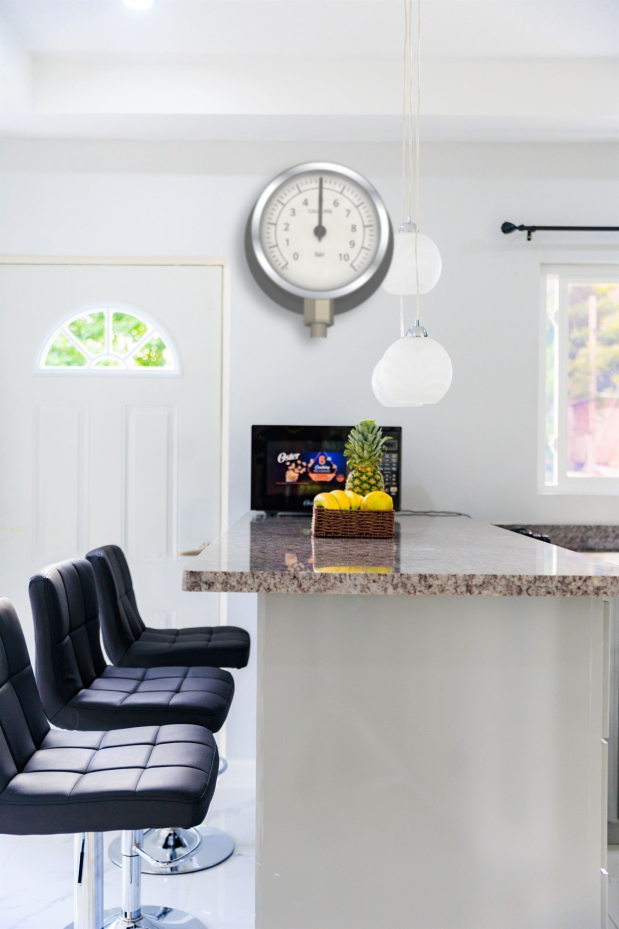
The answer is 5 bar
